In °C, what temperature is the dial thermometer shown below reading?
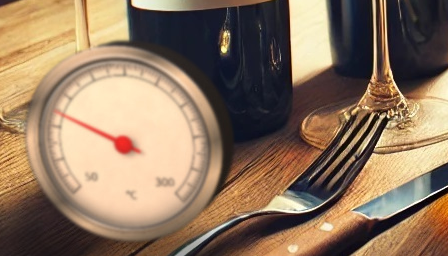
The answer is 112.5 °C
